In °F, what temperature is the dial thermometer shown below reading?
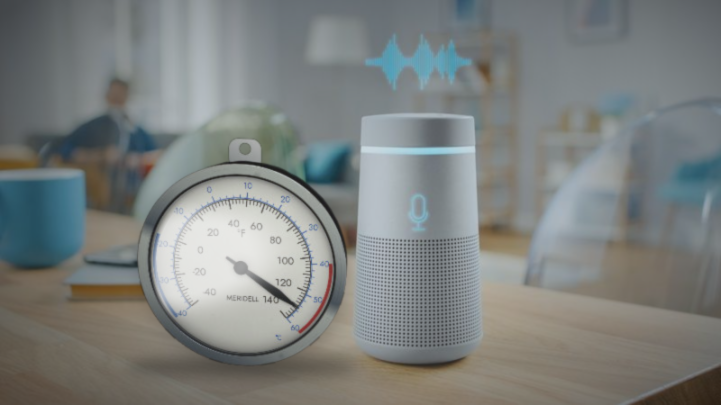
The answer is 130 °F
